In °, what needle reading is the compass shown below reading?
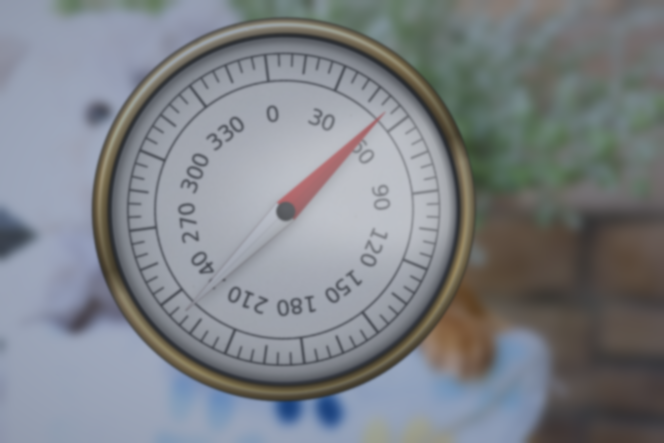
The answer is 52.5 °
